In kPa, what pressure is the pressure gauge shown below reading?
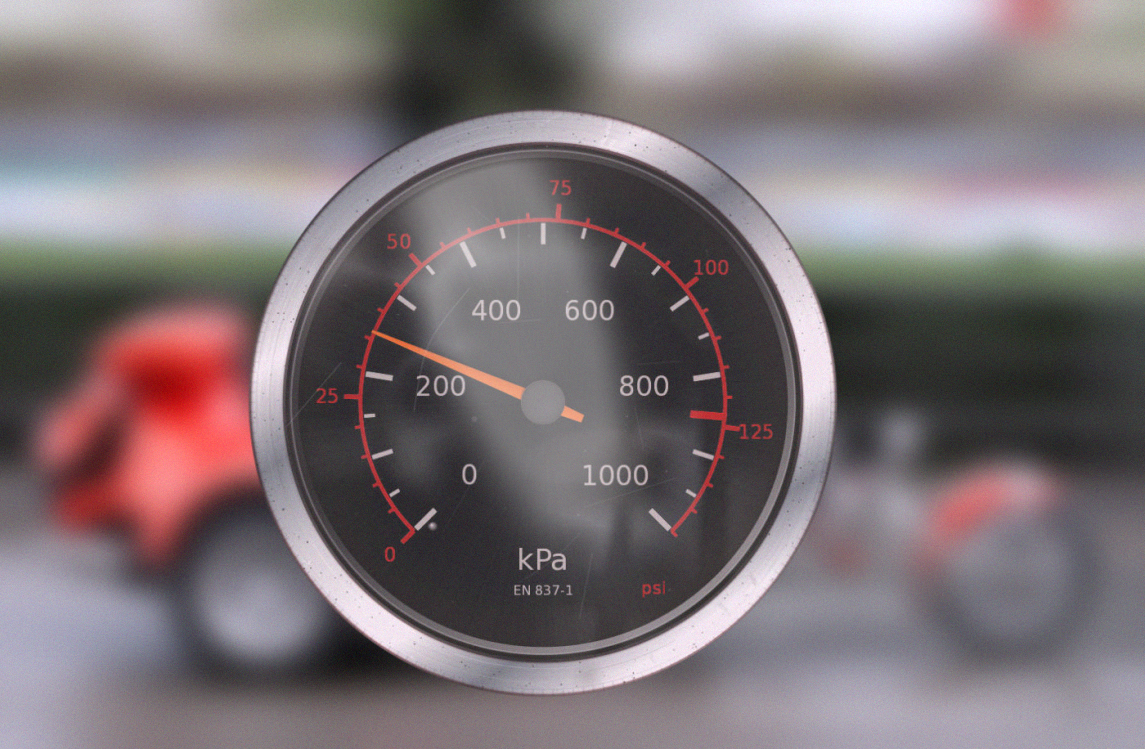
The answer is 250 kPa
